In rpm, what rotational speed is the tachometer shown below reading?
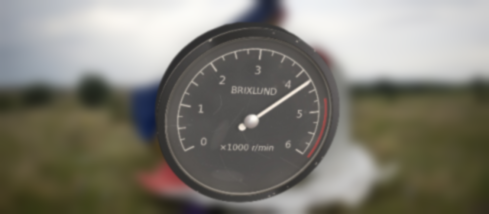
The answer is 4250 rpm
